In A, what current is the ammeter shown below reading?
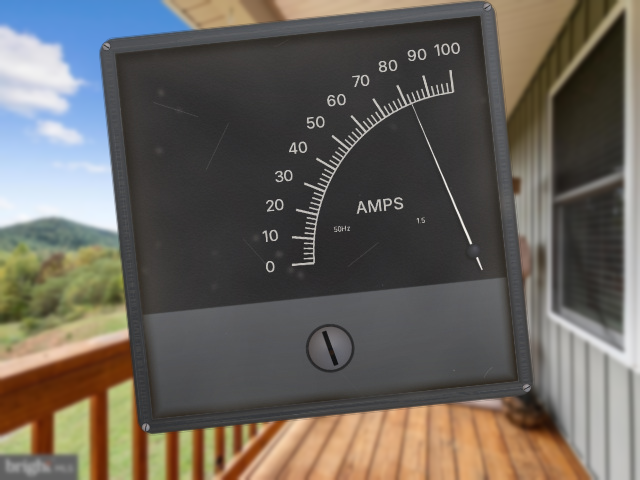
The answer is 82 A
